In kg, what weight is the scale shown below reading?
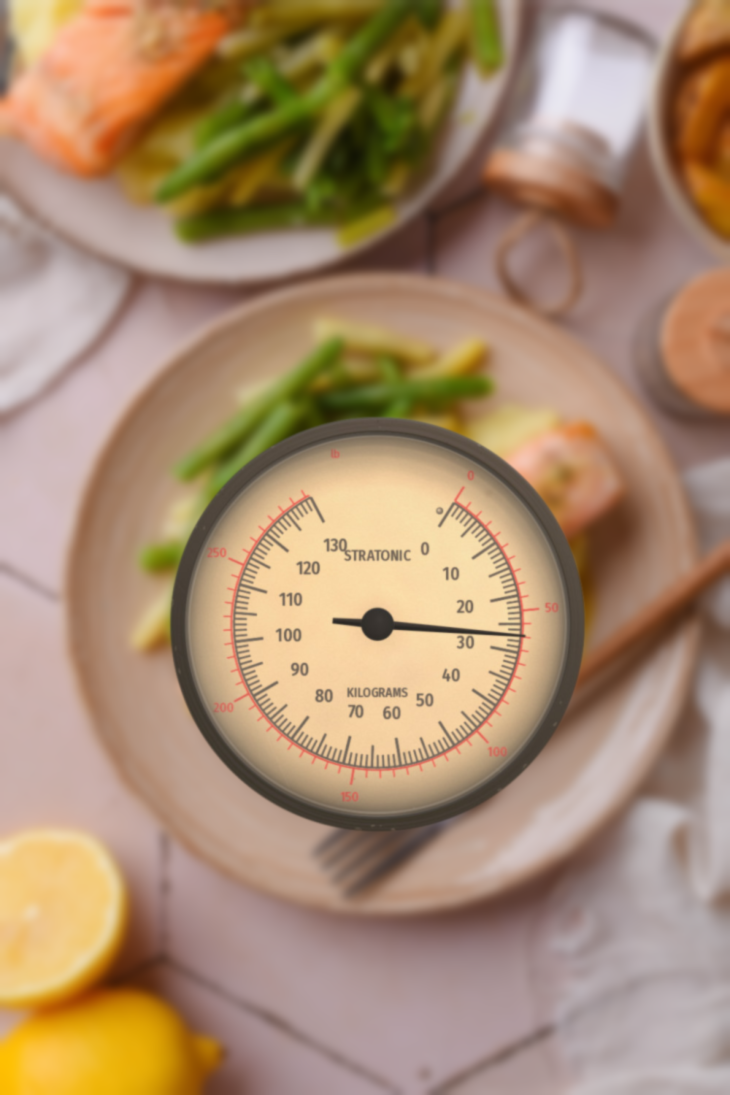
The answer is 27 kg
